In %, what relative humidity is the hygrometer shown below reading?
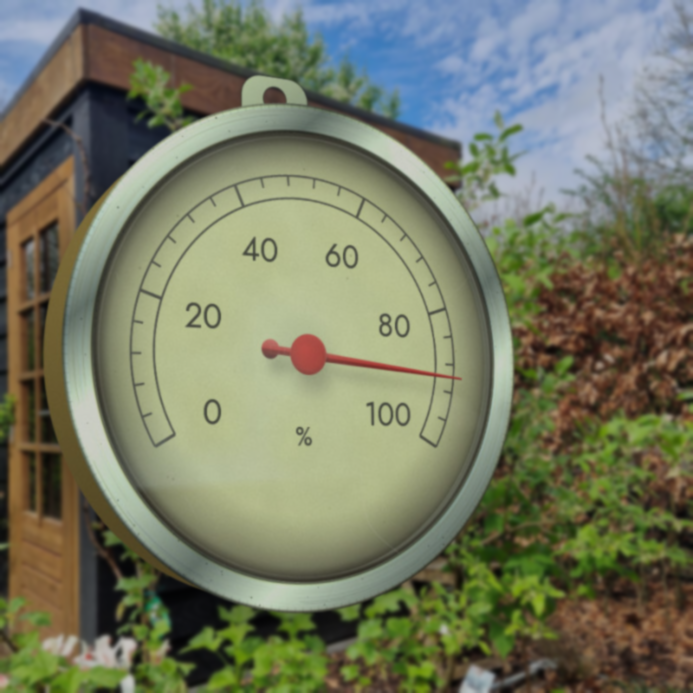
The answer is 90 %
